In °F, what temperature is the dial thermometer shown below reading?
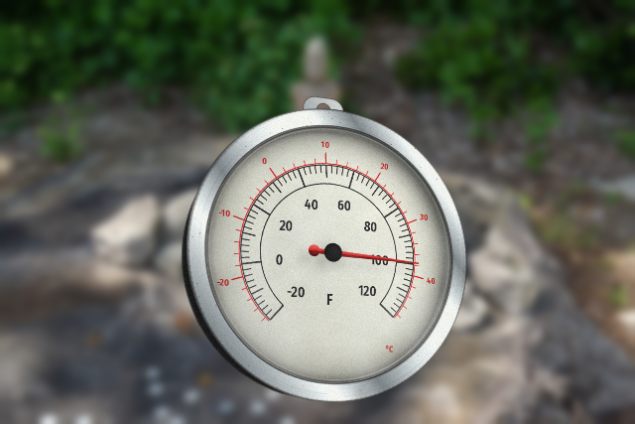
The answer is 100 °F
